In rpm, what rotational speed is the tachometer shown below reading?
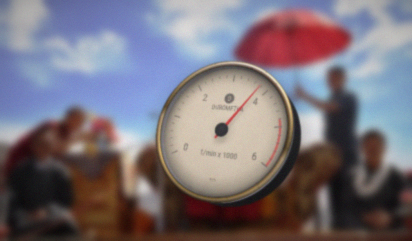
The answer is 3800 rpm
